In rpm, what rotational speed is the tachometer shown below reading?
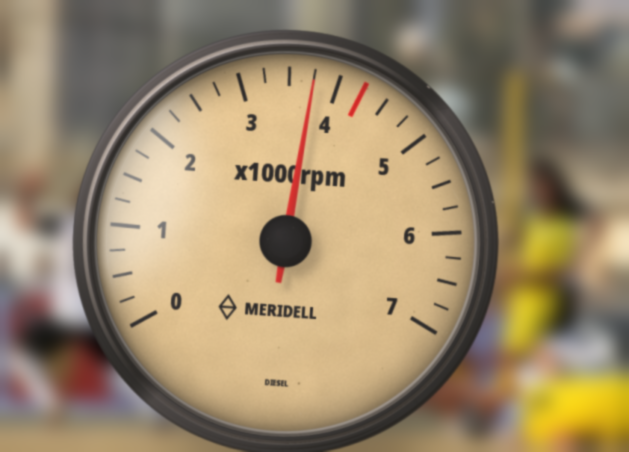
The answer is 3750 rpm
